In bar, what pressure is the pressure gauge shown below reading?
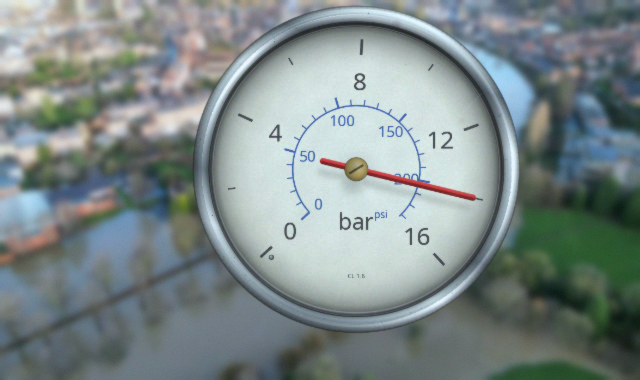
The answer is 14 bar
